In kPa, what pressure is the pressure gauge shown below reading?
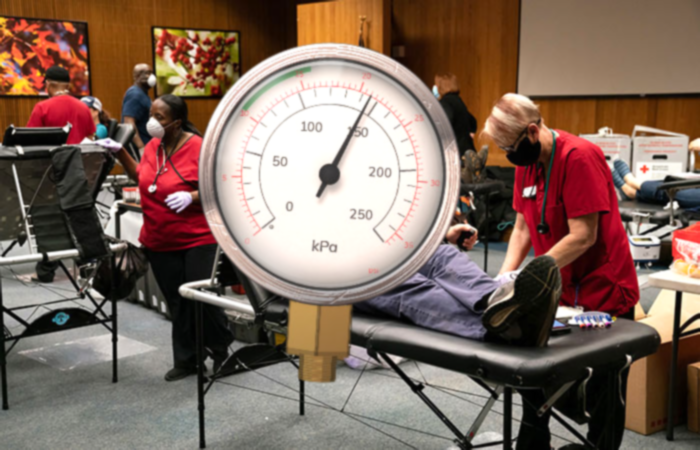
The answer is 145 kPa
